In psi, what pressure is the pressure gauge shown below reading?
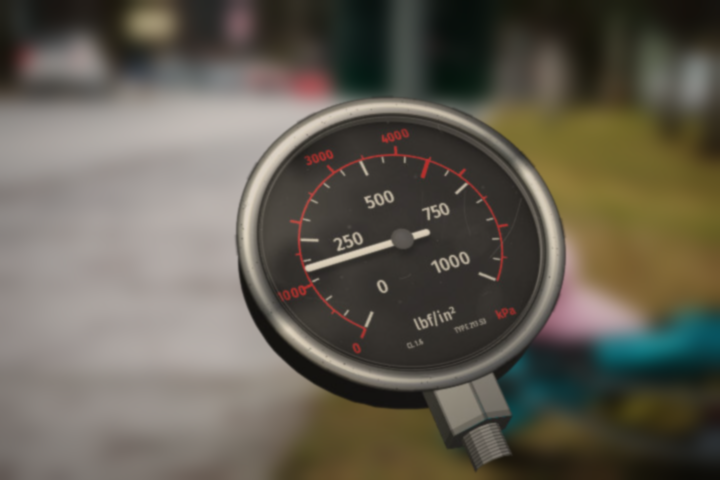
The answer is 175 psi
